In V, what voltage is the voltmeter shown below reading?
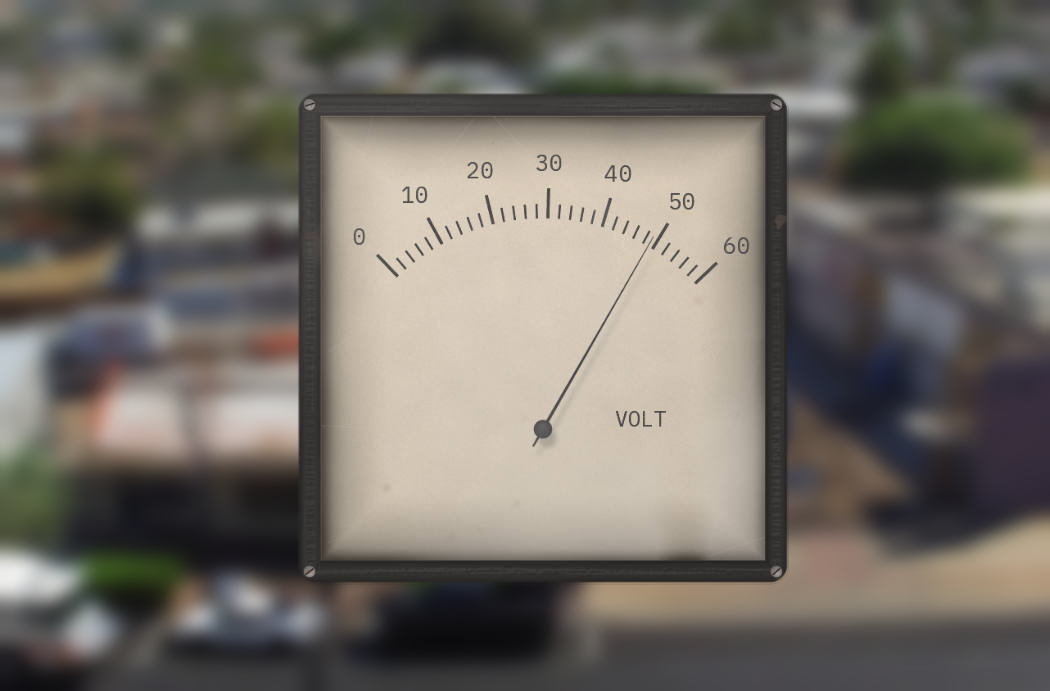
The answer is 49 V
